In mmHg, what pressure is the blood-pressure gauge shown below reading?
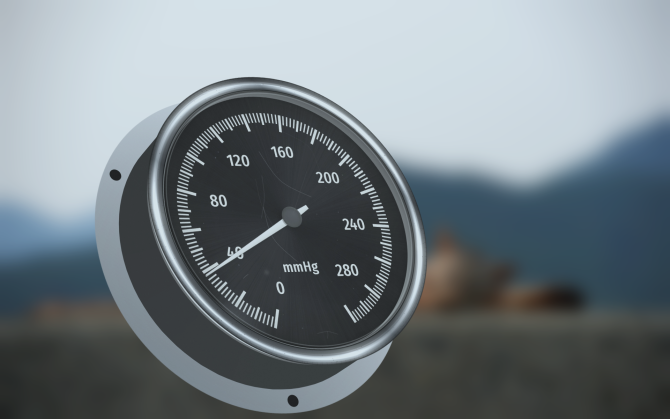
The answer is 38 mmHg
